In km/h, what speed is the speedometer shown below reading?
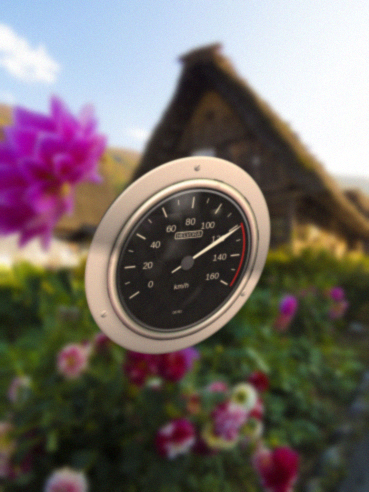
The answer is 120 km/h
